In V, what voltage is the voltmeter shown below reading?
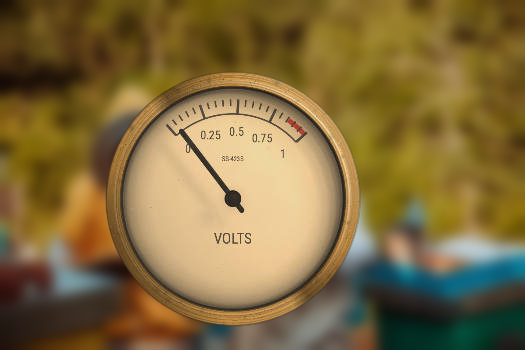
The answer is 0.05 V
